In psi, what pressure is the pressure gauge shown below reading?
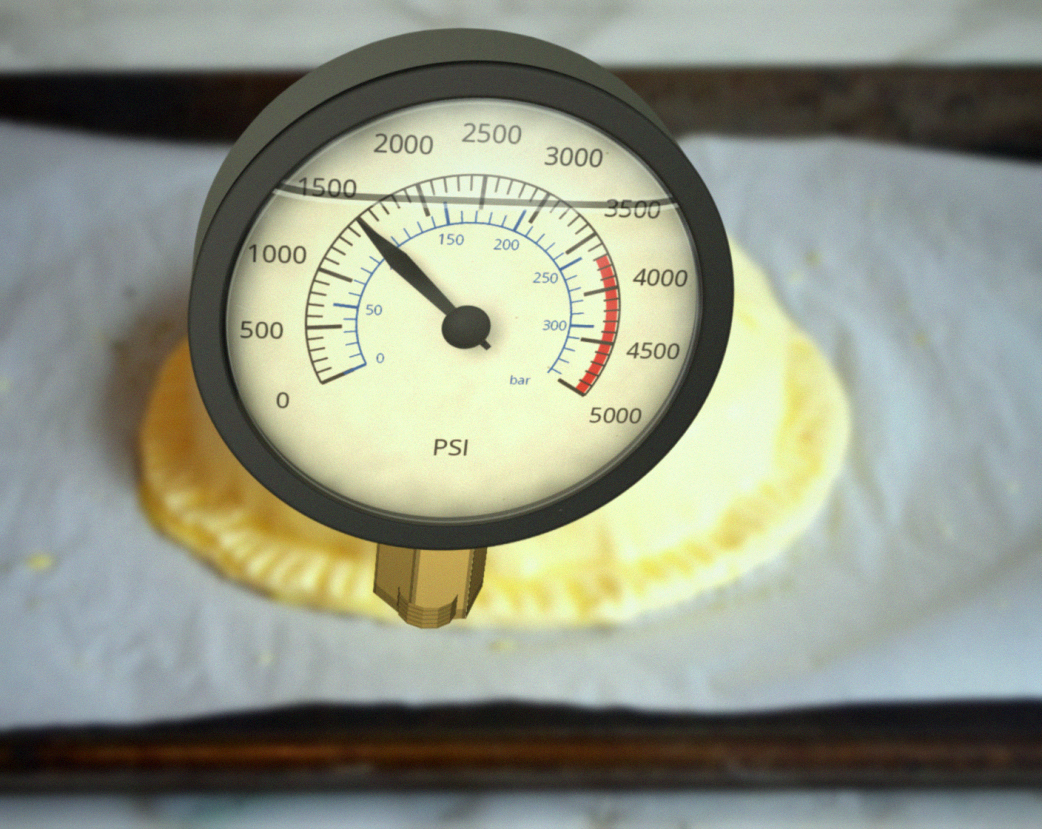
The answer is 1500 psi
